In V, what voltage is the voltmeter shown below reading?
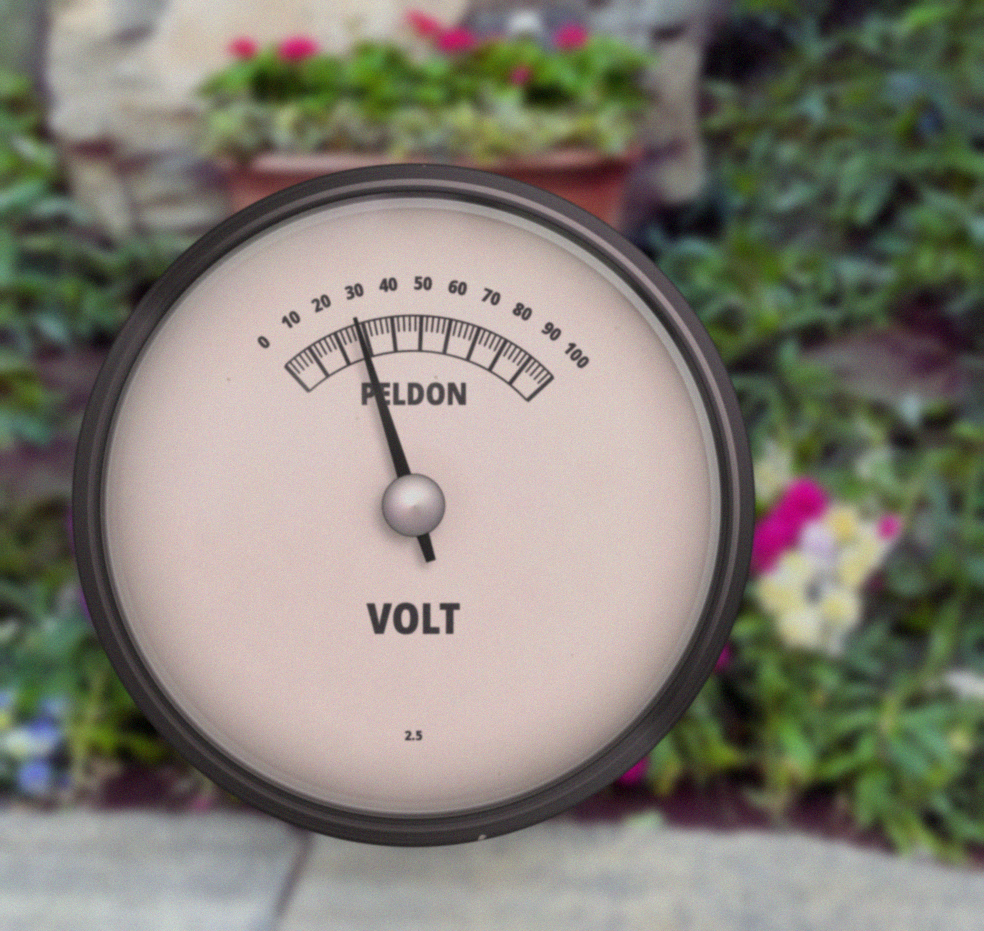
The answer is 28 V
